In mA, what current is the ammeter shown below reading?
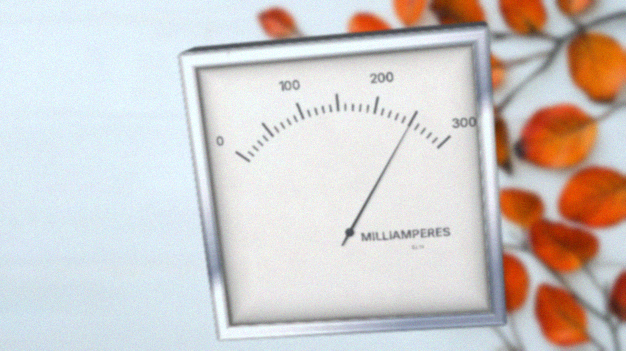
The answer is 250 mA
